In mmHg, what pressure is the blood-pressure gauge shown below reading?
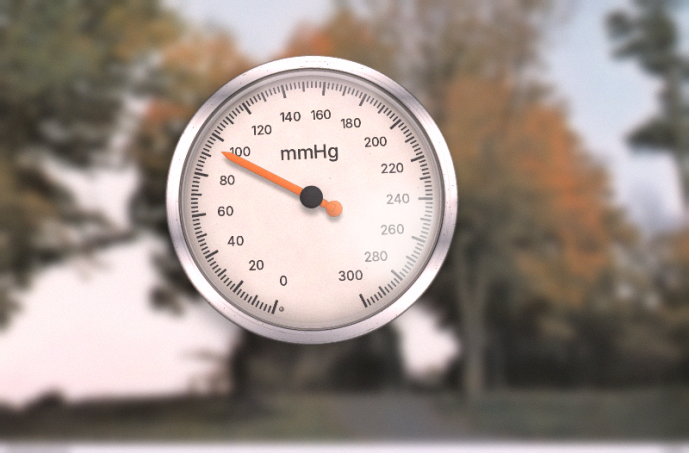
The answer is 94 mmHg
